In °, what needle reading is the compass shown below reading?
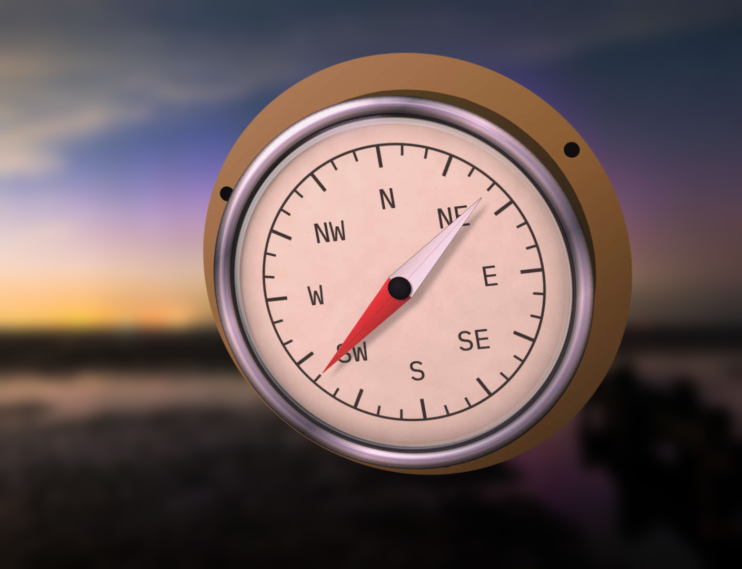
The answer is 230 °
